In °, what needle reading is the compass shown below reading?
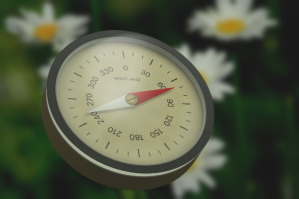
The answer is 70 °
